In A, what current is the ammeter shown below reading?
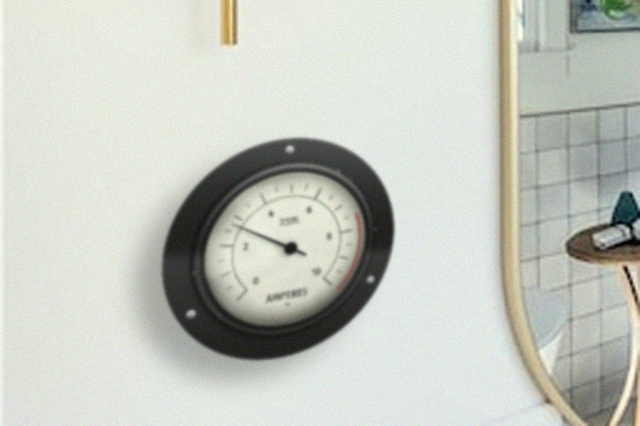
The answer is 2.75 A
